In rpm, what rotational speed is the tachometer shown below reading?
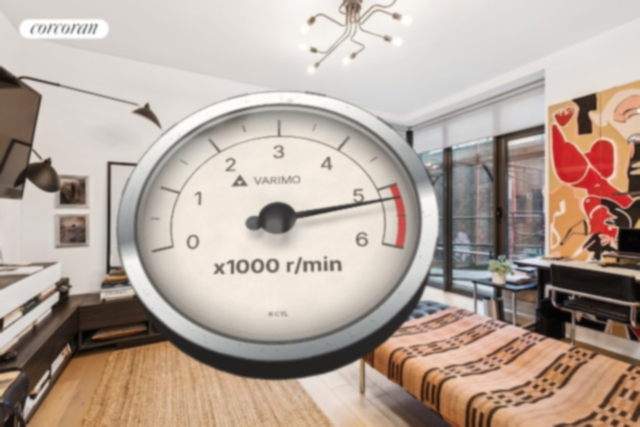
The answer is 5250 rpm
